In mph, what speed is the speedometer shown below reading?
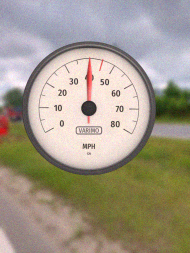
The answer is 40 mph
